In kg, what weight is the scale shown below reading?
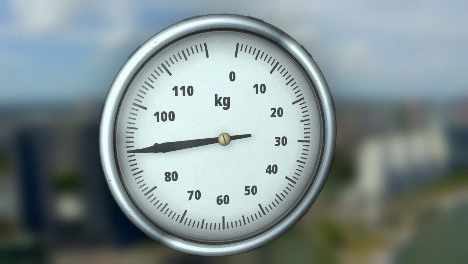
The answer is 90 kg
